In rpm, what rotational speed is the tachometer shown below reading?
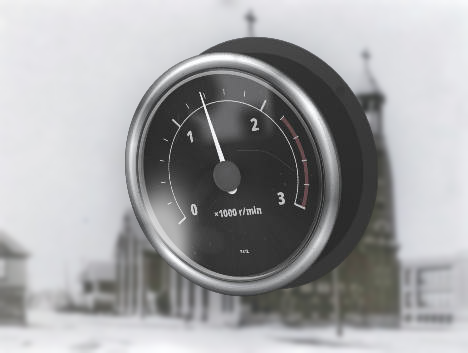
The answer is 1400 rpm
